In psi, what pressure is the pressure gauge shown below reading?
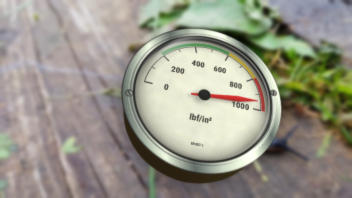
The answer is 950 psi
